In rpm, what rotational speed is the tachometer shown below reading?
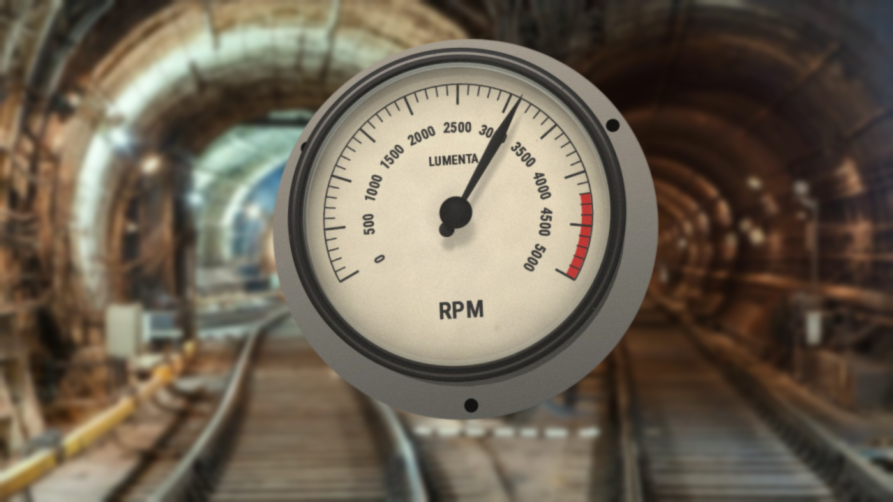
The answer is 3100 rpm
